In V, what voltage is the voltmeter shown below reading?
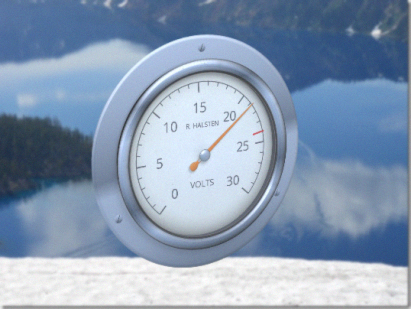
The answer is 21 V
